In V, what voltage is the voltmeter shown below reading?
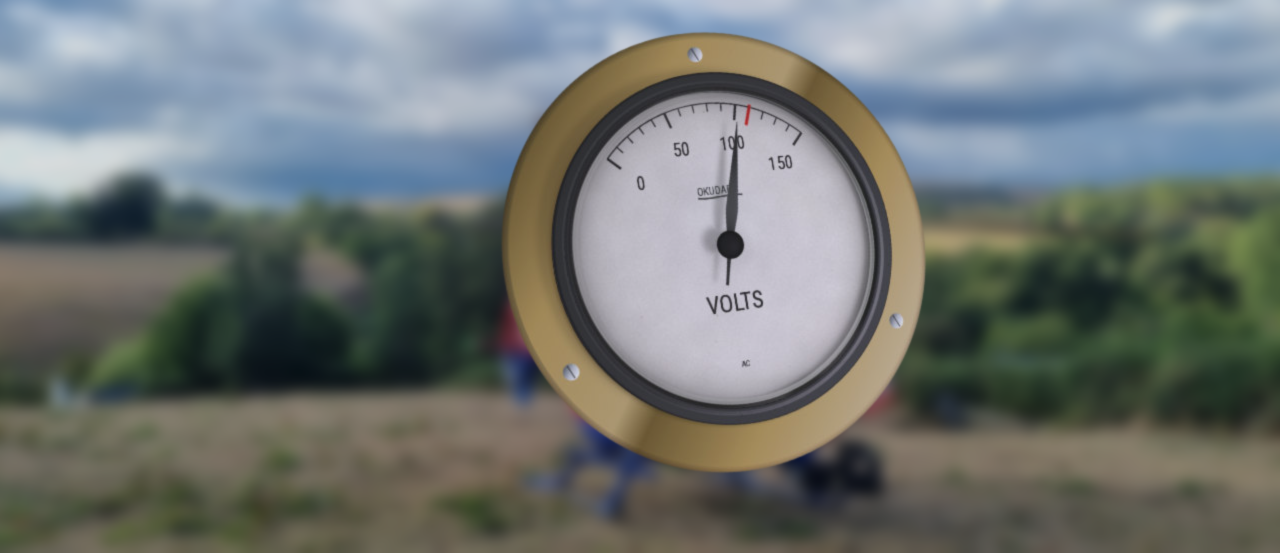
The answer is 100 V
